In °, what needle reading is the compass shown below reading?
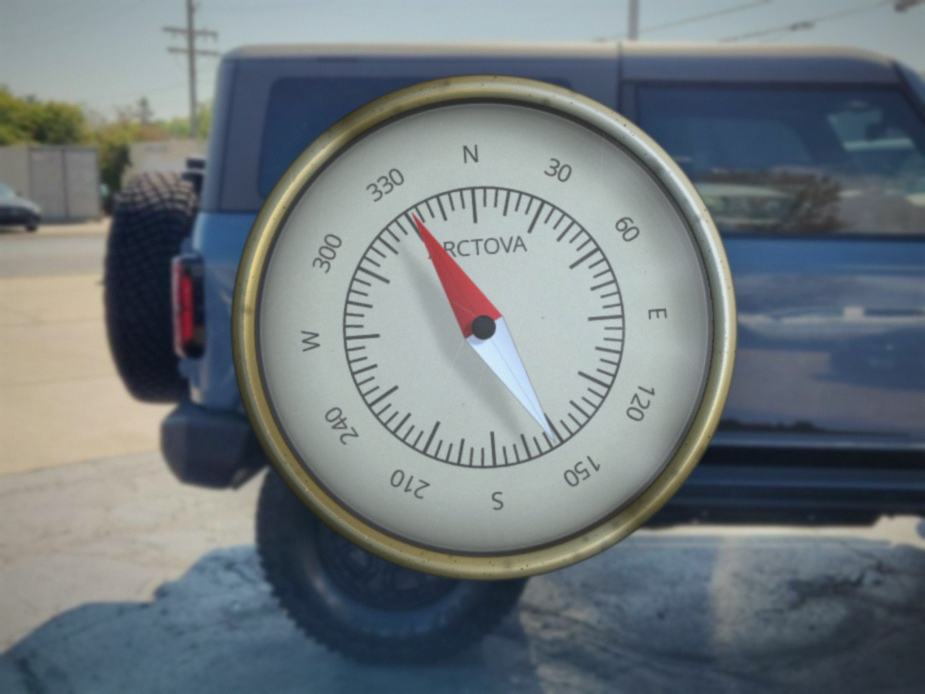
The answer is 332.5 °
